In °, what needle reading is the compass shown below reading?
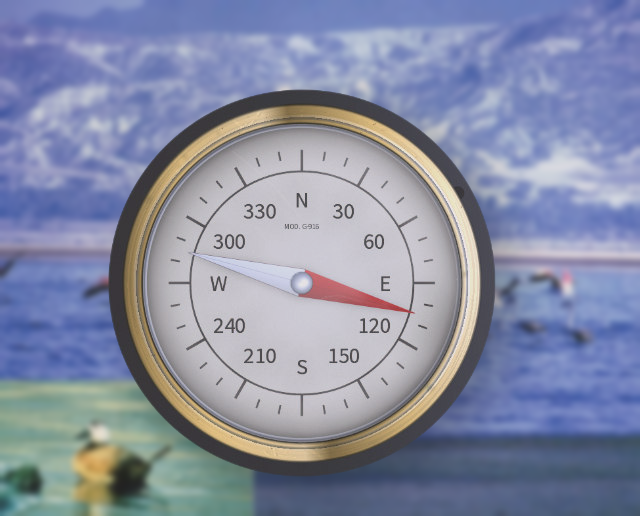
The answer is 105 °
